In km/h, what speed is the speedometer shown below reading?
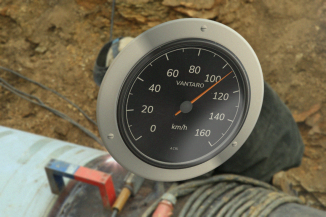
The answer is 105 km/h
